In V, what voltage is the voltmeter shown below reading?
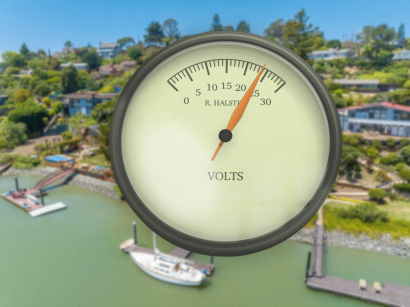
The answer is 24 V
